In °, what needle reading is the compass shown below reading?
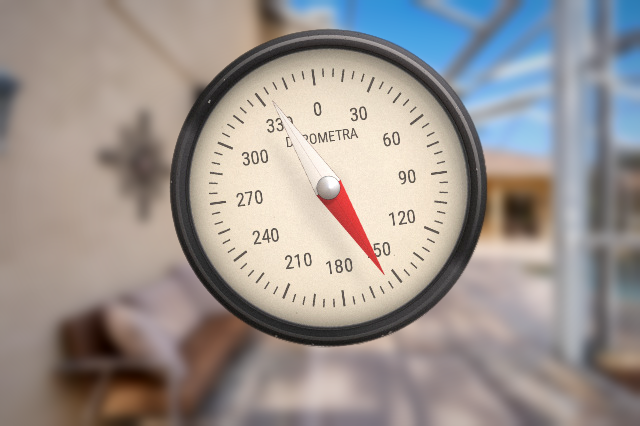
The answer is 155 °
